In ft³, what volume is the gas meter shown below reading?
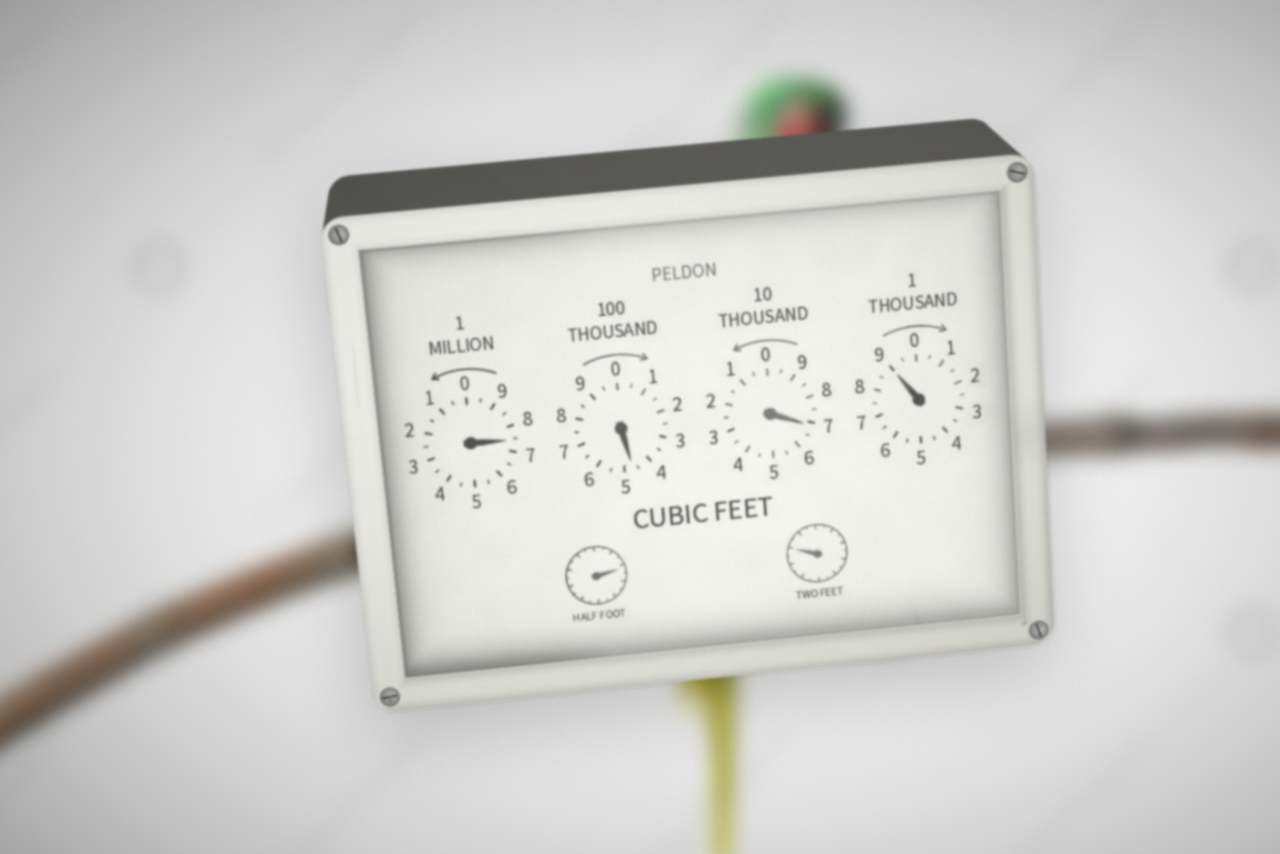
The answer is 746900 ft³
